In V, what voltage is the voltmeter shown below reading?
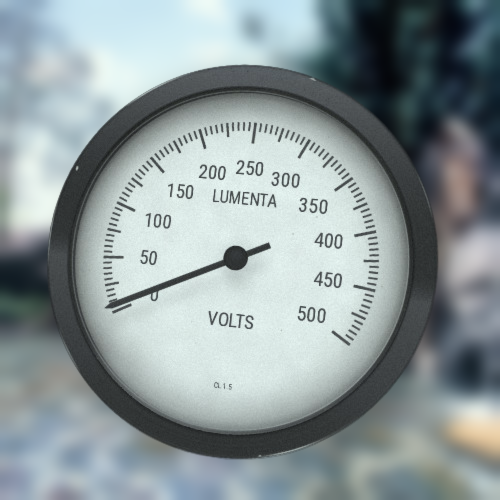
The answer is 5 V
